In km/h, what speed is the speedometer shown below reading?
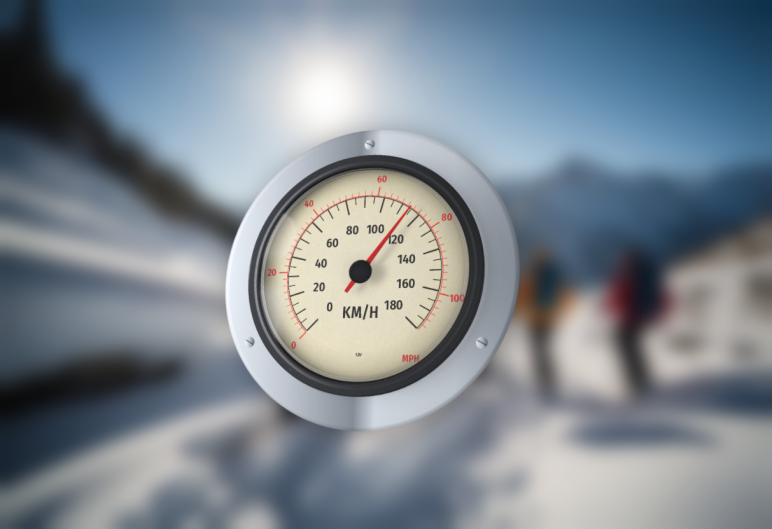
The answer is 115 km/h
